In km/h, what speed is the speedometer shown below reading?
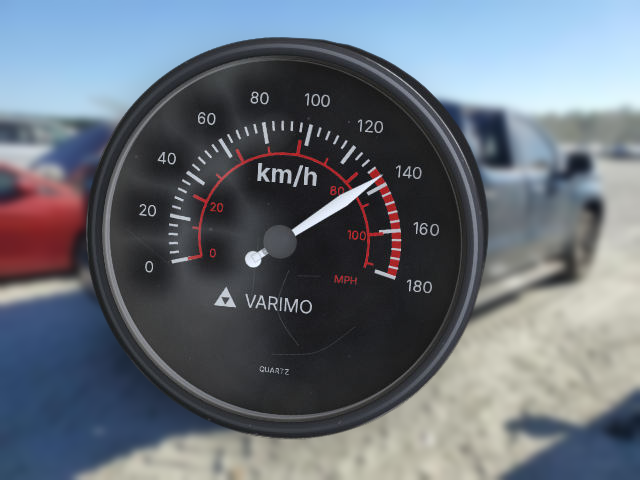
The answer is 136 km/h
